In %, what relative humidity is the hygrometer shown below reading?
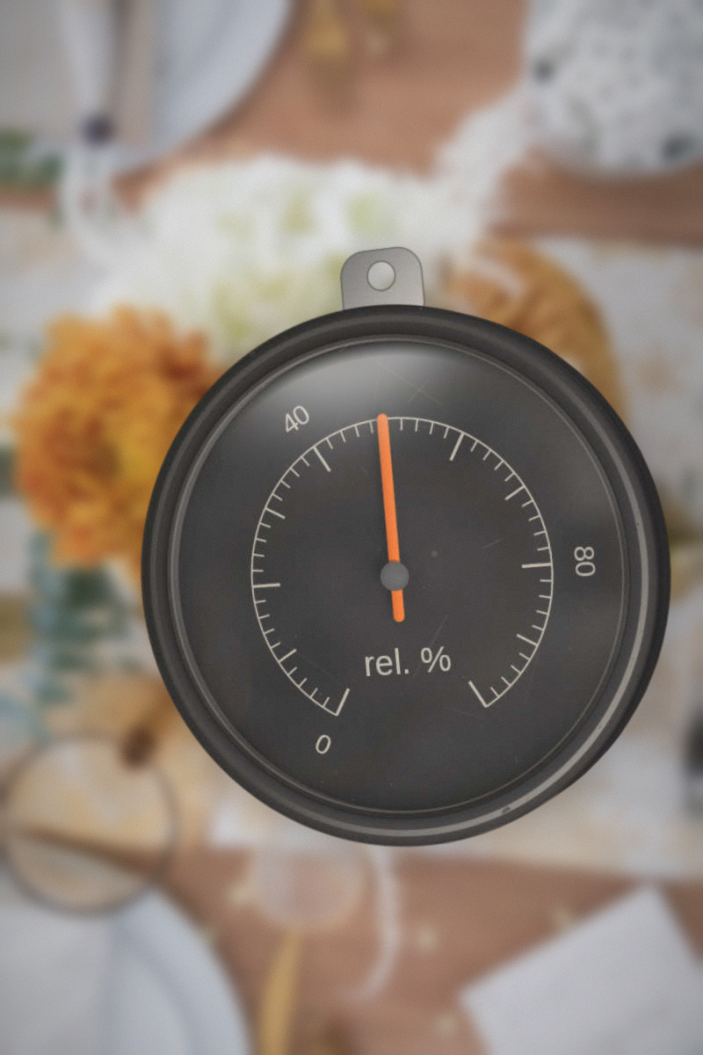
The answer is 50 %
